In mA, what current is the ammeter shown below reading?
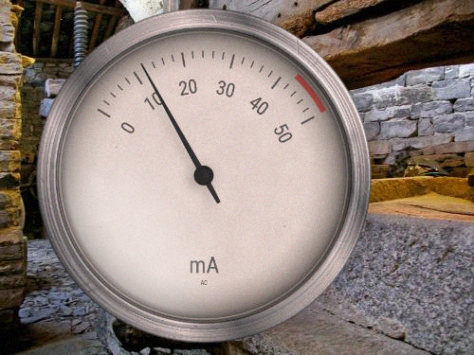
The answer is 12 mA
